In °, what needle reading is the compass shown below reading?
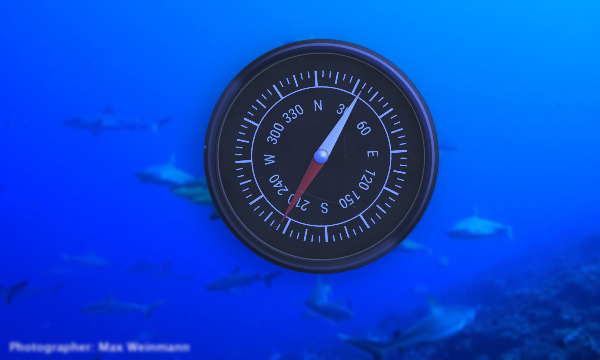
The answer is 215 °
